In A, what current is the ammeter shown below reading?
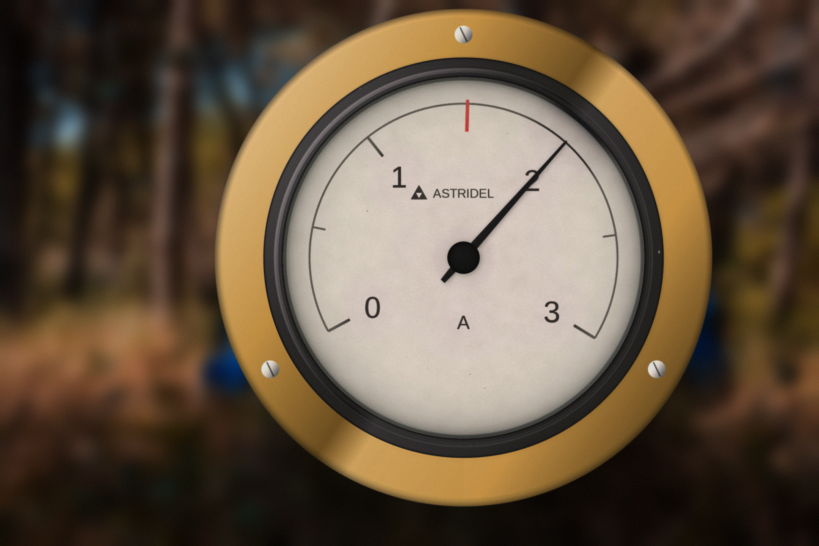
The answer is 2 A
